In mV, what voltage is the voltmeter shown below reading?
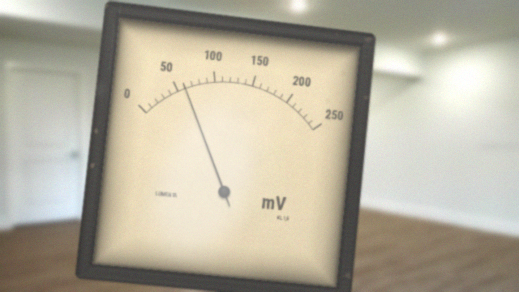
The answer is 60 mV
